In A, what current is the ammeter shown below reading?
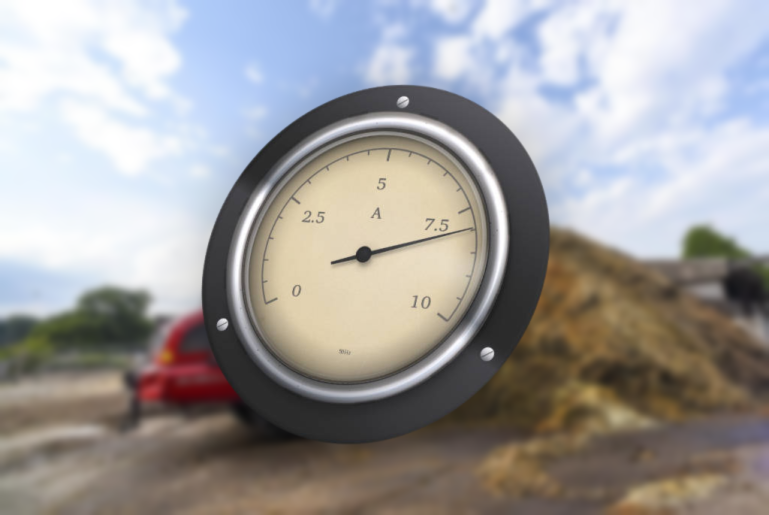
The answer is 8 A
